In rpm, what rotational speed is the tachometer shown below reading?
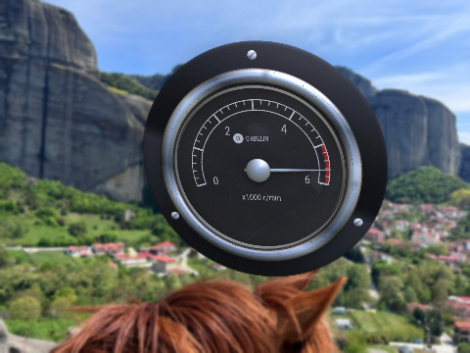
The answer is 5600 rpm
